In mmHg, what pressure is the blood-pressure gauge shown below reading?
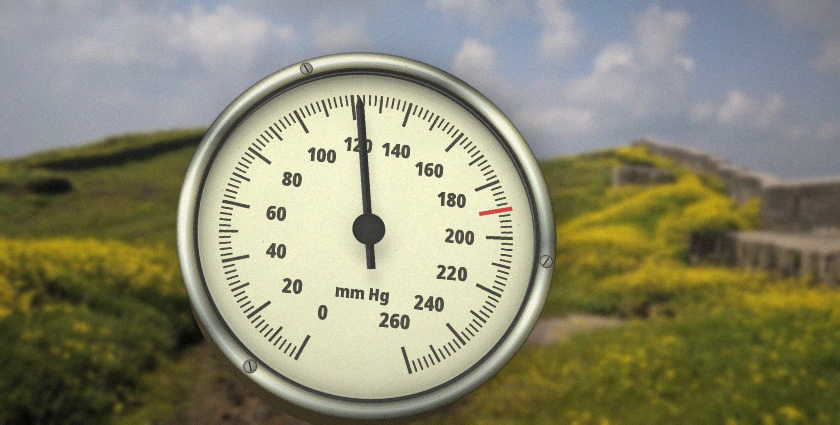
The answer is 122 mmHg
